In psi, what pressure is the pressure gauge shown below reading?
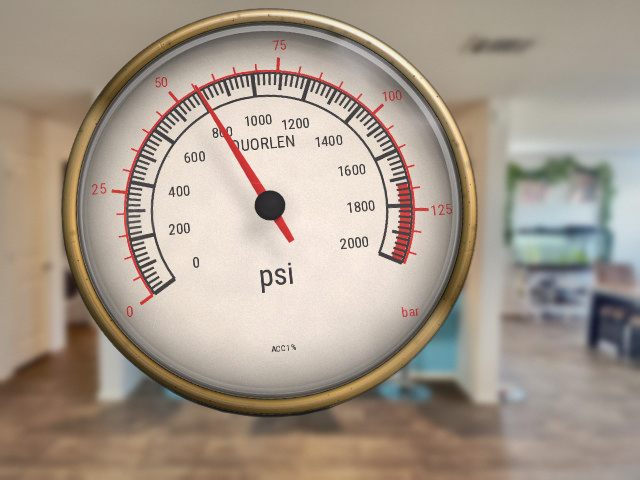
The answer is 800 psi
